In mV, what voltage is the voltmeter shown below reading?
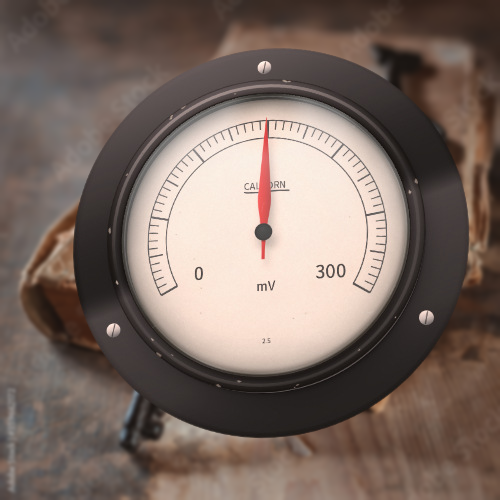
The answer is 150 mV
